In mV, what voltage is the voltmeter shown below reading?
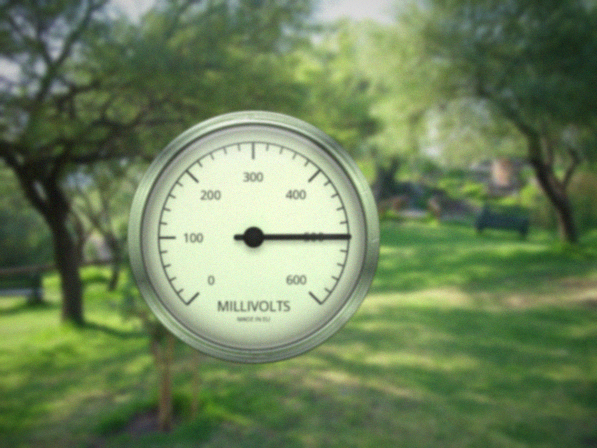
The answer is 500 mV
